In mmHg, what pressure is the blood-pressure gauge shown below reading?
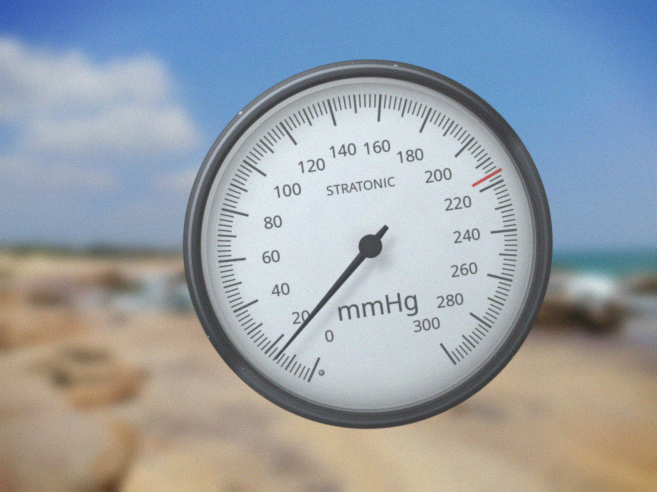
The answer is 16 mmHg
